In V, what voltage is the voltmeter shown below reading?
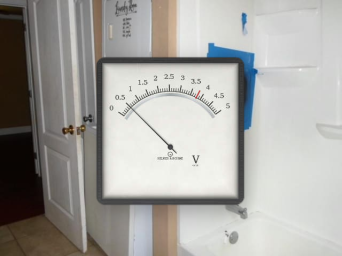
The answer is 0.5 V
